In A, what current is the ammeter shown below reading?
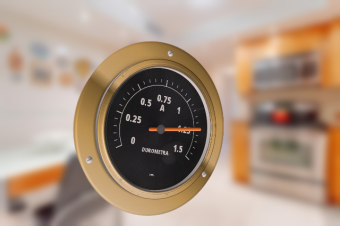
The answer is 1.25 A
